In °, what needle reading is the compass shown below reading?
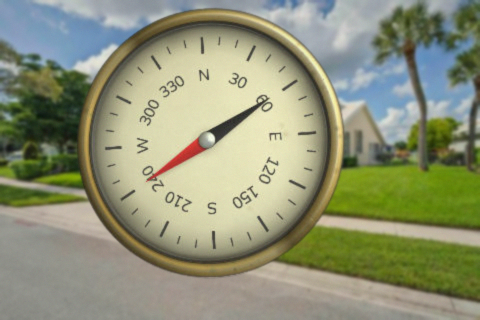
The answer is 240 °
